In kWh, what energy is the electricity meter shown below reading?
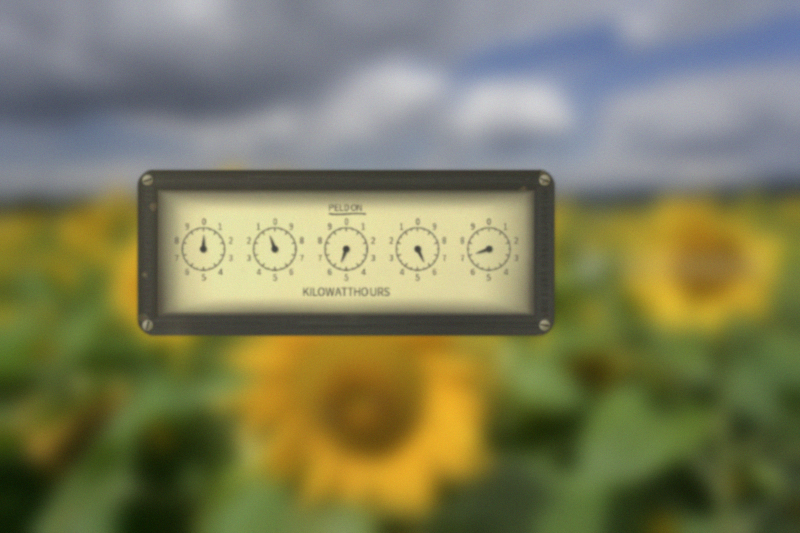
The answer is 557 kWh
